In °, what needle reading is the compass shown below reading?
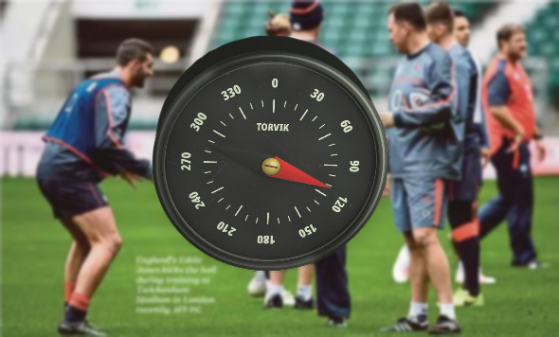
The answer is 110 °
